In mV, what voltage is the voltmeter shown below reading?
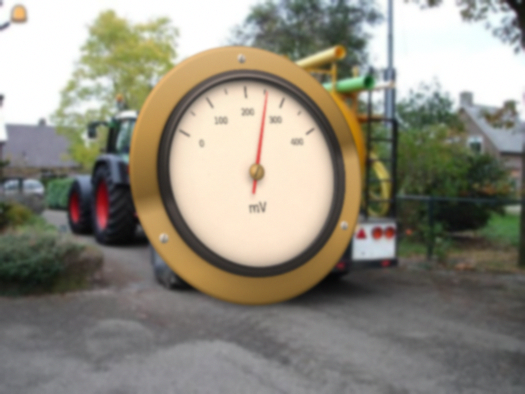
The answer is 250 mV
